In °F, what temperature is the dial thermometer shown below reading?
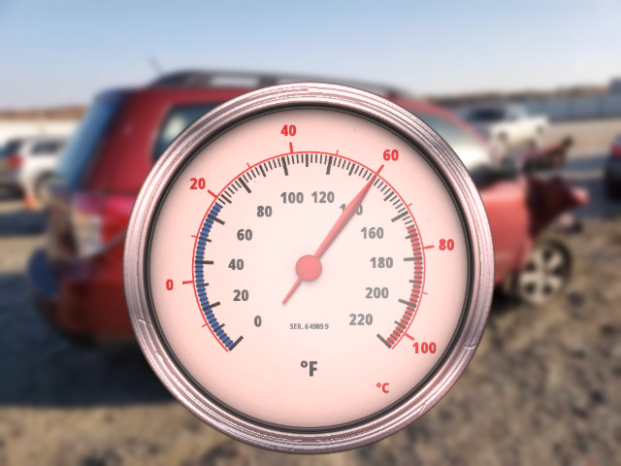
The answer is 140 °F
